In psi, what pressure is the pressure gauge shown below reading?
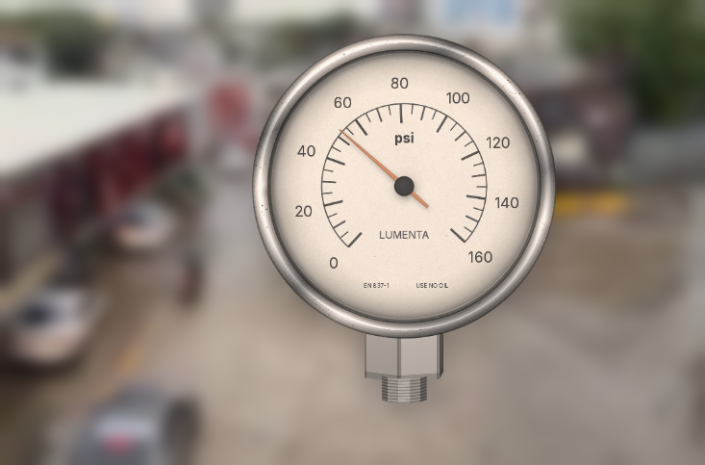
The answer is 52.5 psi
